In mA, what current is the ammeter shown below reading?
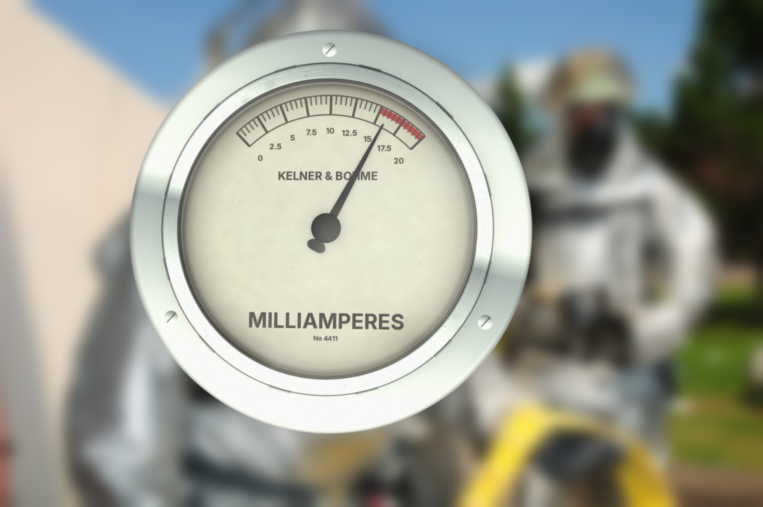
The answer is 16 mA
